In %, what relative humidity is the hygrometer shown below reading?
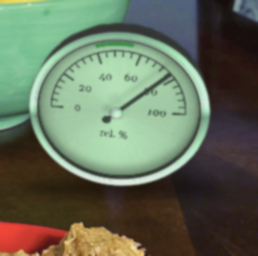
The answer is 76 %
